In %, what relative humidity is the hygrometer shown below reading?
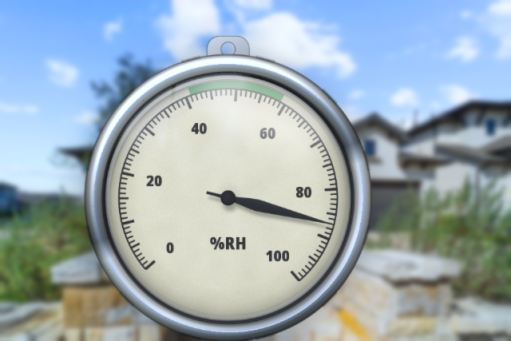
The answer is 87 %
